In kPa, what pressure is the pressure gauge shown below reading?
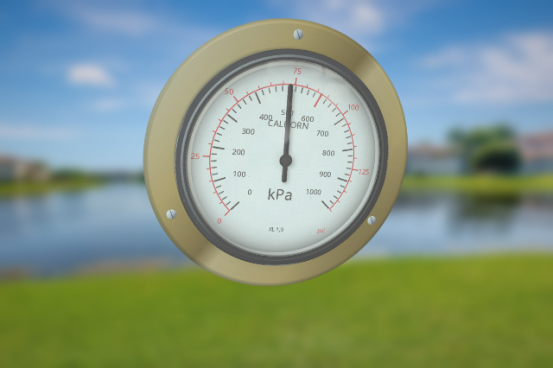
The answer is 500 kPa
